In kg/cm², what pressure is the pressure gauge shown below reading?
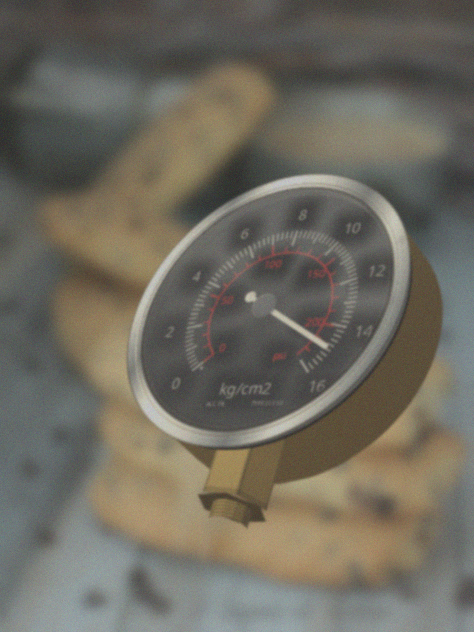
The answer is 15 kg/cm²
